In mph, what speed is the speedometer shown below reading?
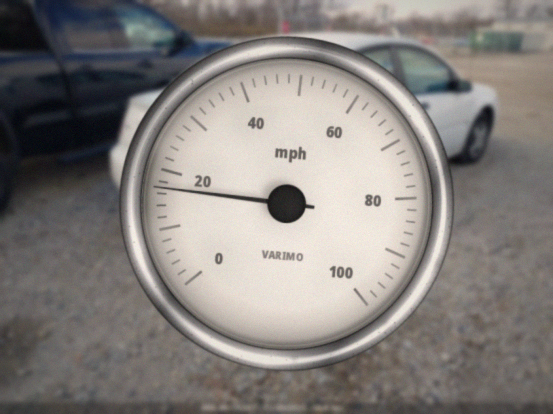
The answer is 17 mph
